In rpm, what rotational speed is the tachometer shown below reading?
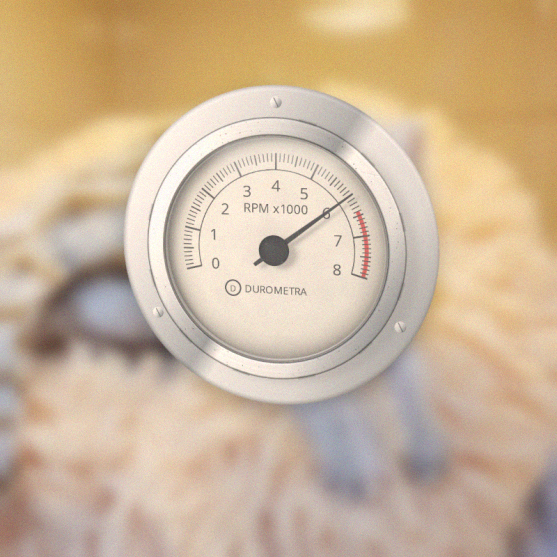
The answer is 6000 rpm
